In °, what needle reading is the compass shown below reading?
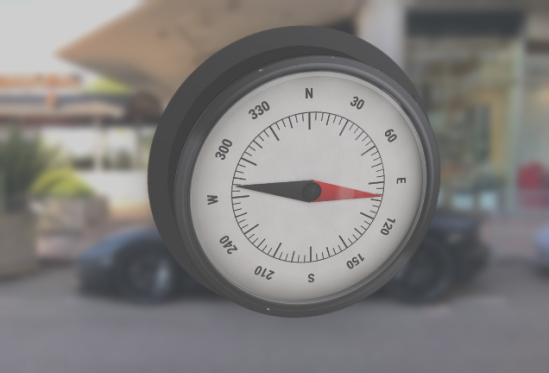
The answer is 100 °
